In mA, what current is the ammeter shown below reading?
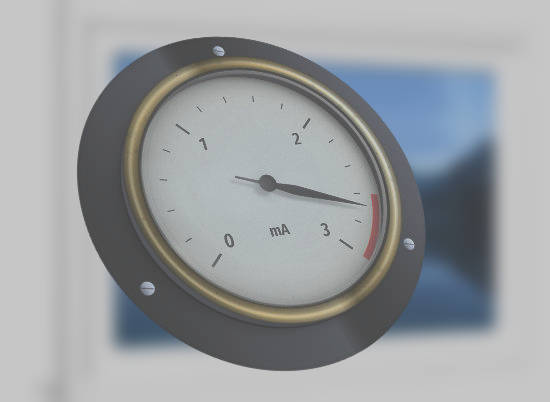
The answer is 2.7 mA
